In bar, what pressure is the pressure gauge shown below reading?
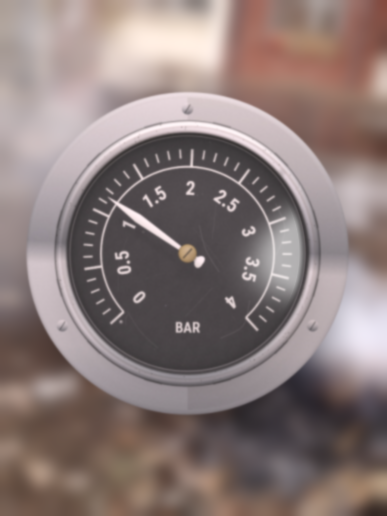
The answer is 1.15 bar
